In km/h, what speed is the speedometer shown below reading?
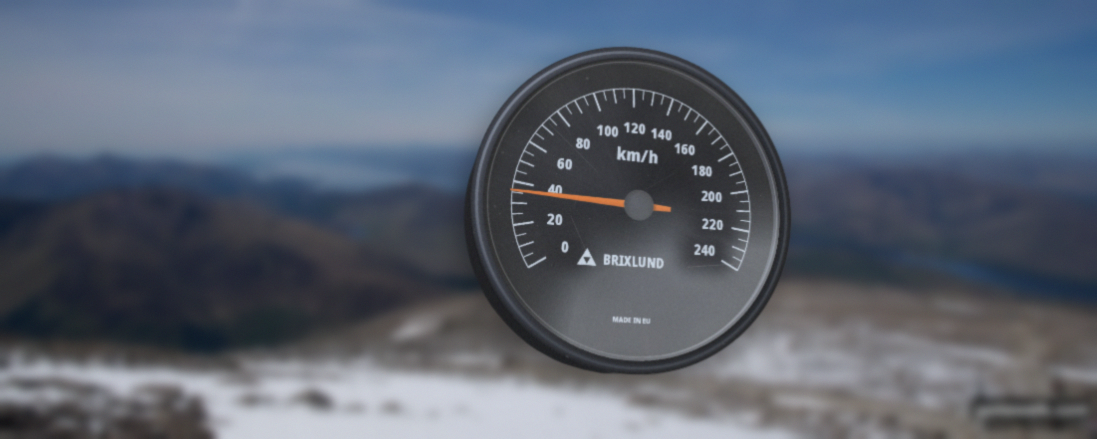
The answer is 35 km/h
